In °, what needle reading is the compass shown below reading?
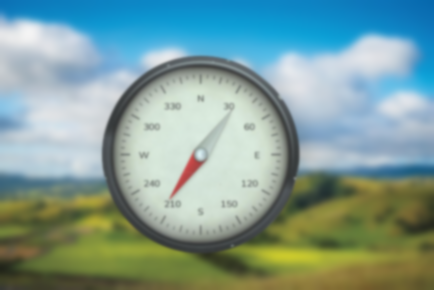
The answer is 215 °
